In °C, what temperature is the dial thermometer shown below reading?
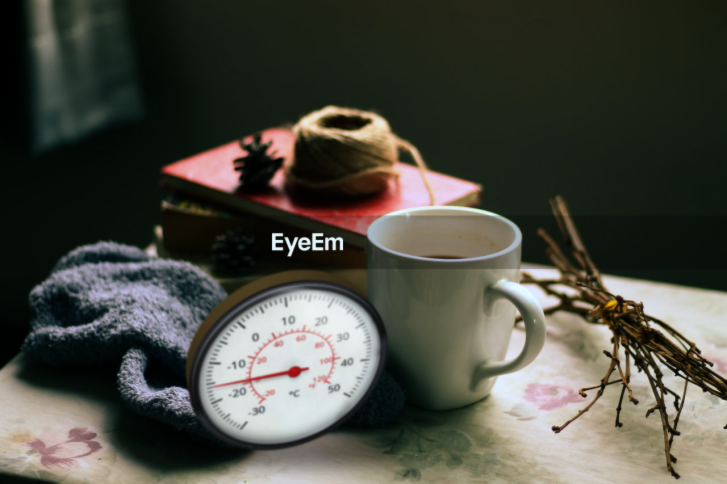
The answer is -15 °C
